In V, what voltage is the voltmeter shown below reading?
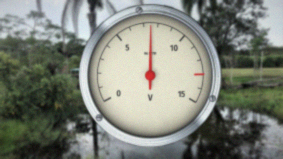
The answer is 7.5 V
